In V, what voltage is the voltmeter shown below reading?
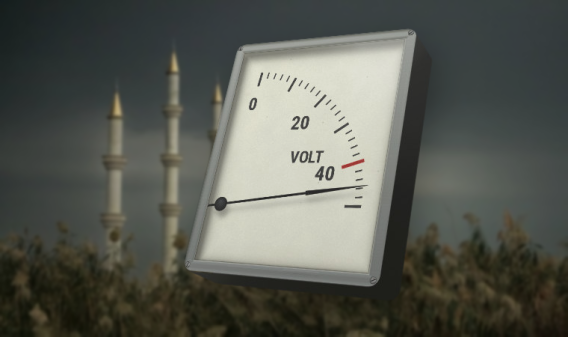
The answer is 46 V
